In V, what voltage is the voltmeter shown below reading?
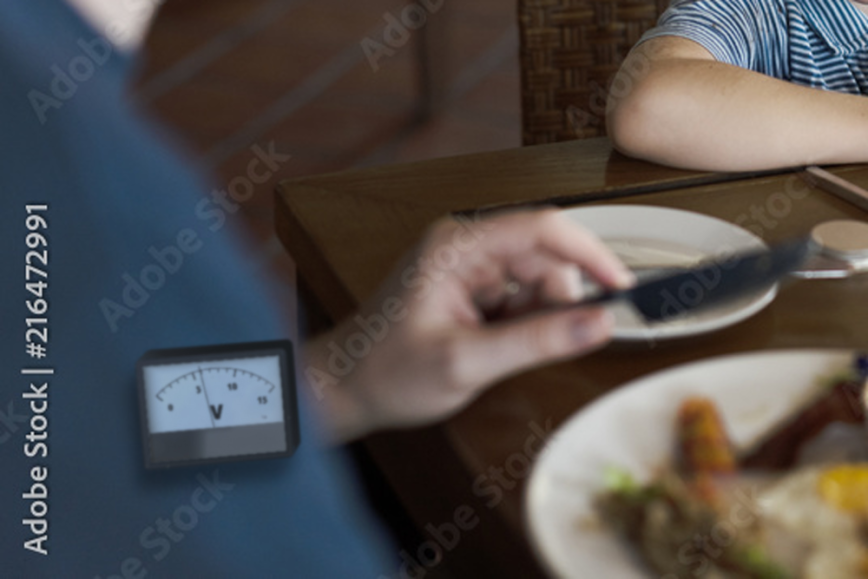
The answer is 6 V
